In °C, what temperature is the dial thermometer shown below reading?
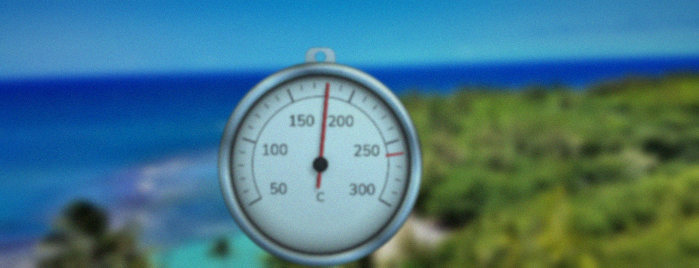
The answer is 180 °C
